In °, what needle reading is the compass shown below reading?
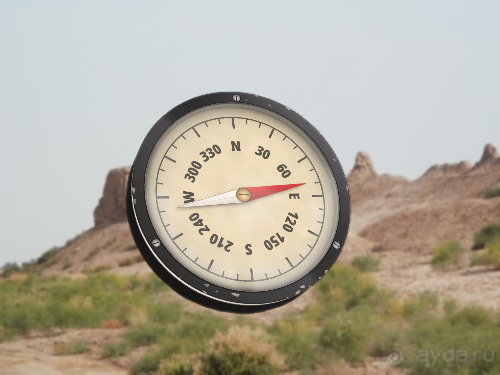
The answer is 80 °
